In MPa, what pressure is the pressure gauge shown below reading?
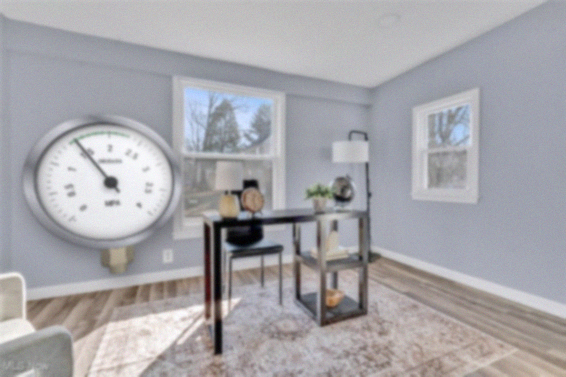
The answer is 1.5 MPa
